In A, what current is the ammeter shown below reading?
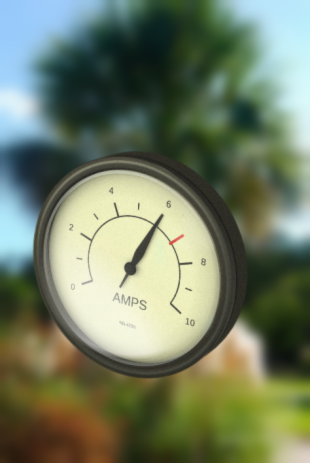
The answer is 6 A
